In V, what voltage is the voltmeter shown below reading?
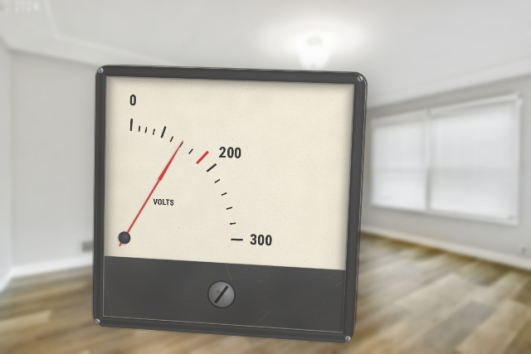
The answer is 140 V
